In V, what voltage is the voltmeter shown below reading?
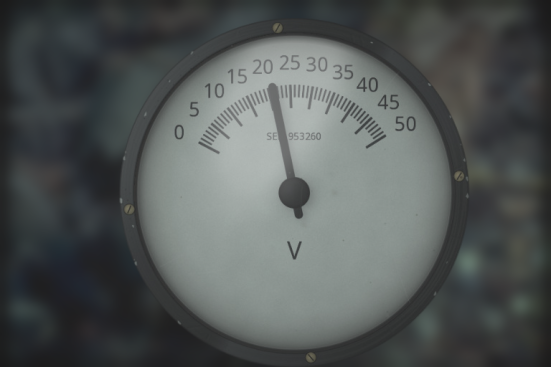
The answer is 21 V
